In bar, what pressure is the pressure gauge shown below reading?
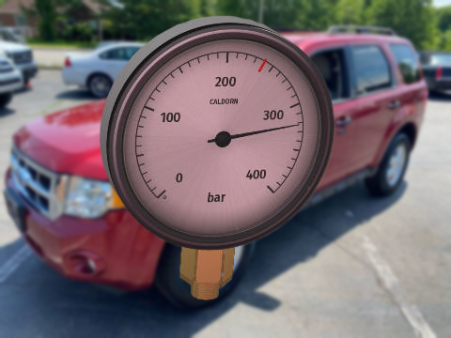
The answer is 320 bar
